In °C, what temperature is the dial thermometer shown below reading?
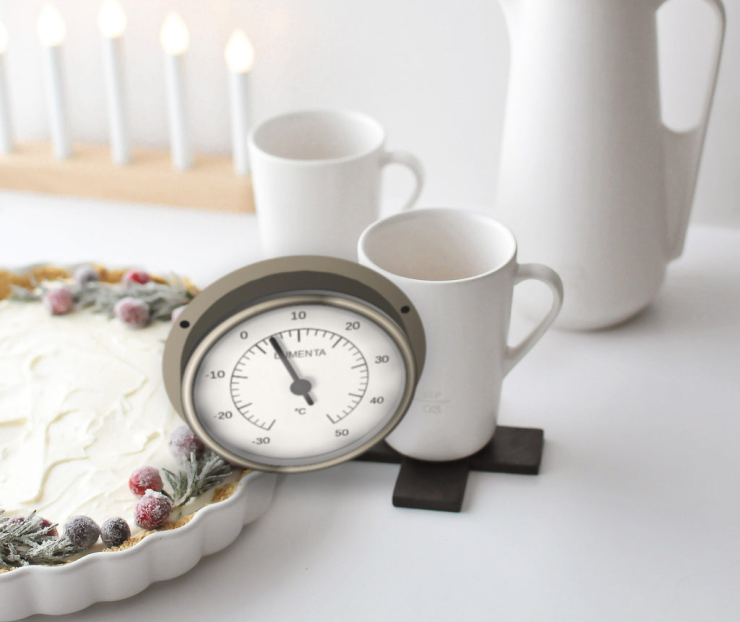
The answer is 4 °C
